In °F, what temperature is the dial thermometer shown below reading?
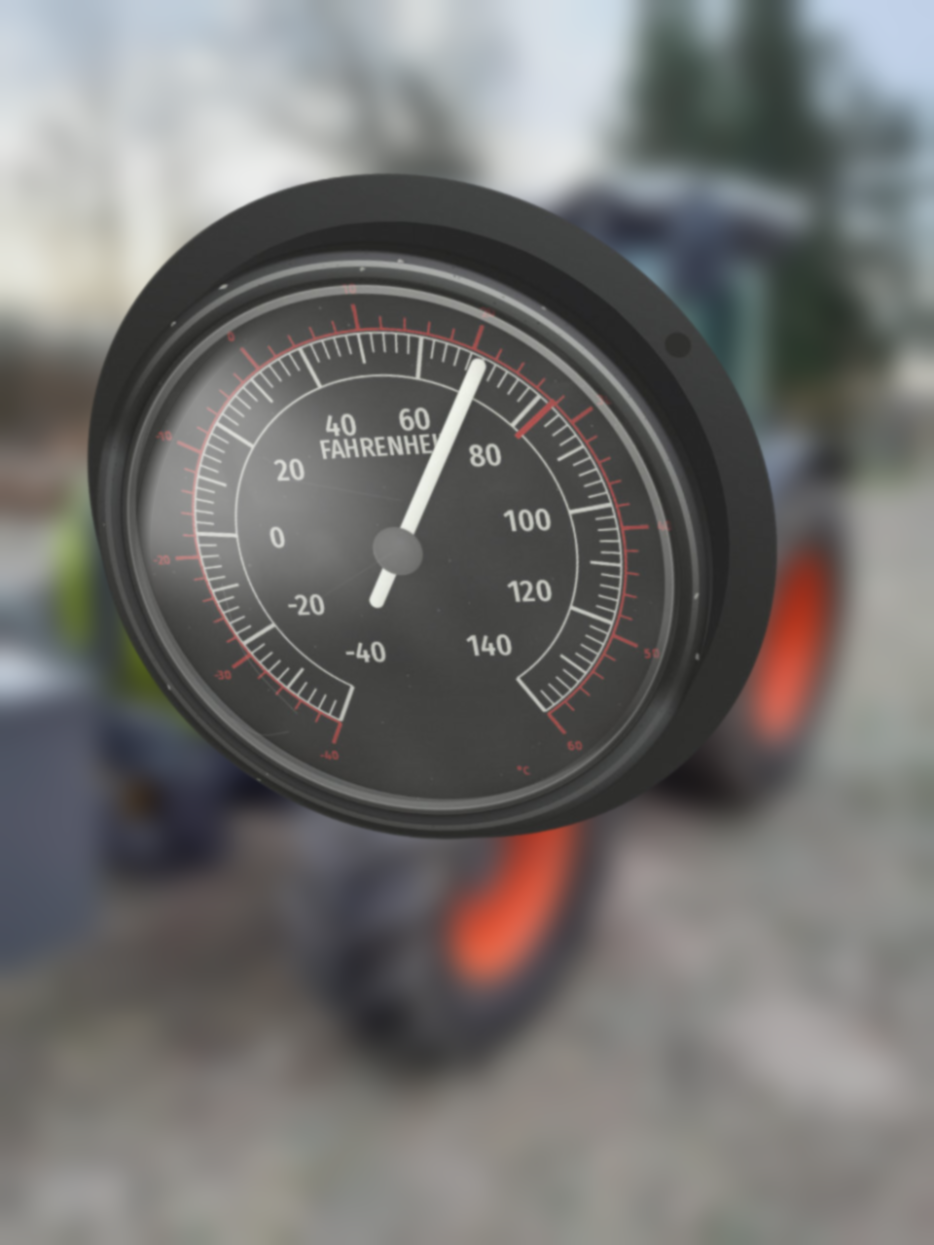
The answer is 70 °F
